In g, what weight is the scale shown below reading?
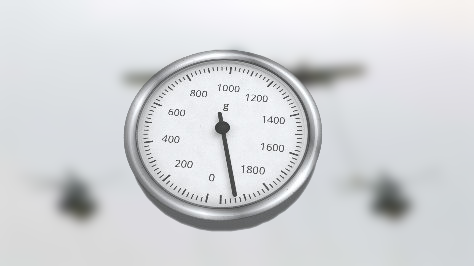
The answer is 1940 g
